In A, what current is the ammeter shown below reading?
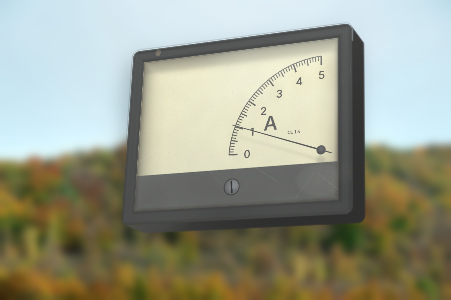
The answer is 1 A
